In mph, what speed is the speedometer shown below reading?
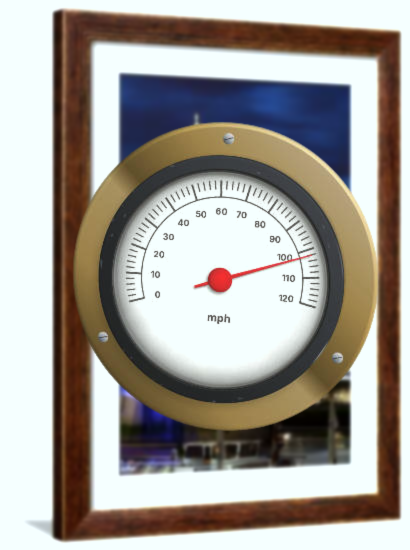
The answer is 102 mph
